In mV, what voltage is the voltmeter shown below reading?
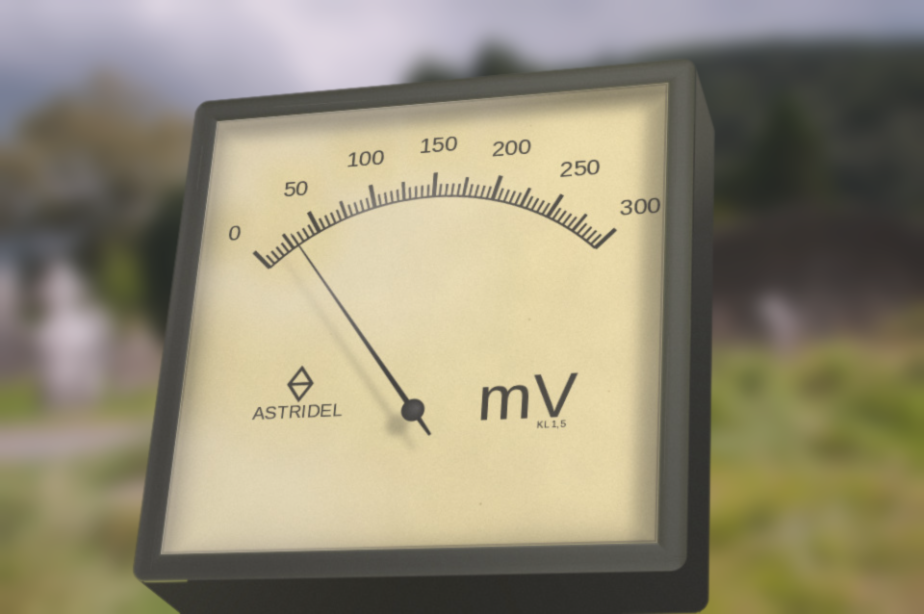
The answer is 30 mV
